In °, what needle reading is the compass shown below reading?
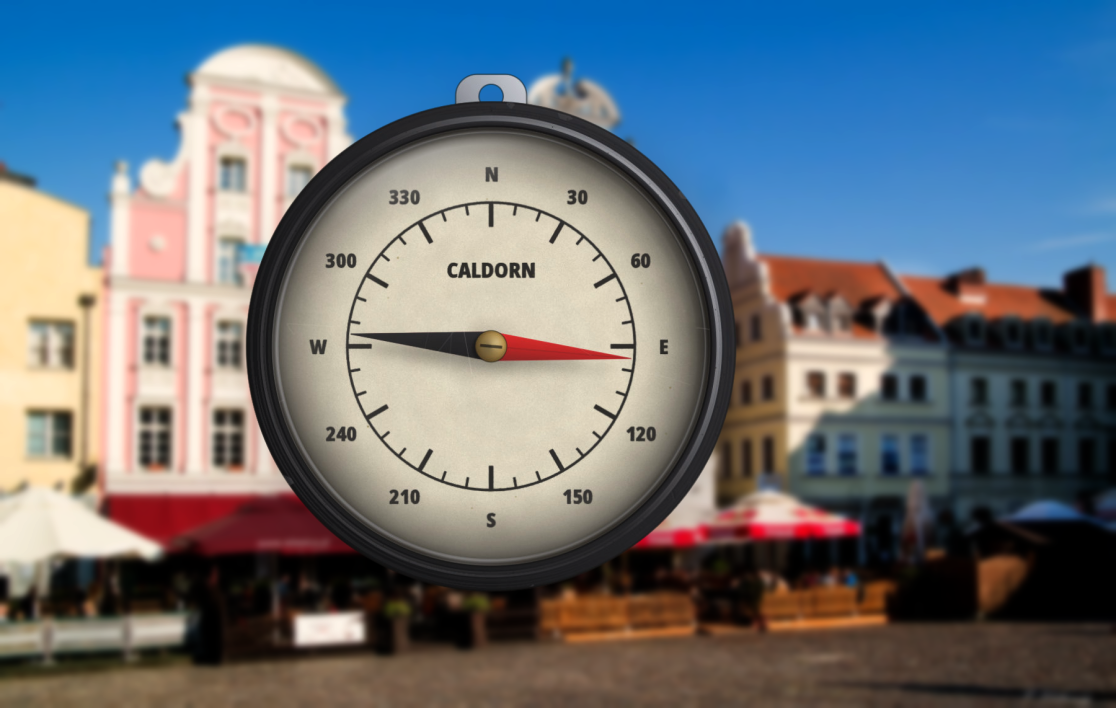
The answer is 95 °
